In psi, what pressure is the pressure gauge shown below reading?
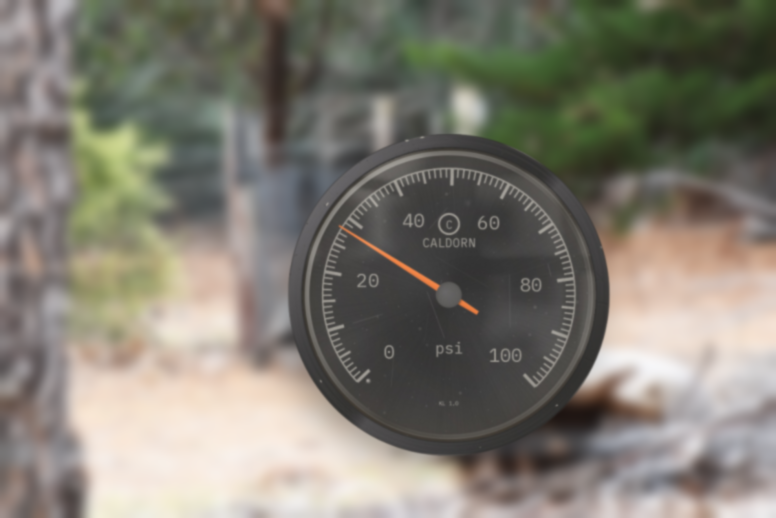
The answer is 28 psi
